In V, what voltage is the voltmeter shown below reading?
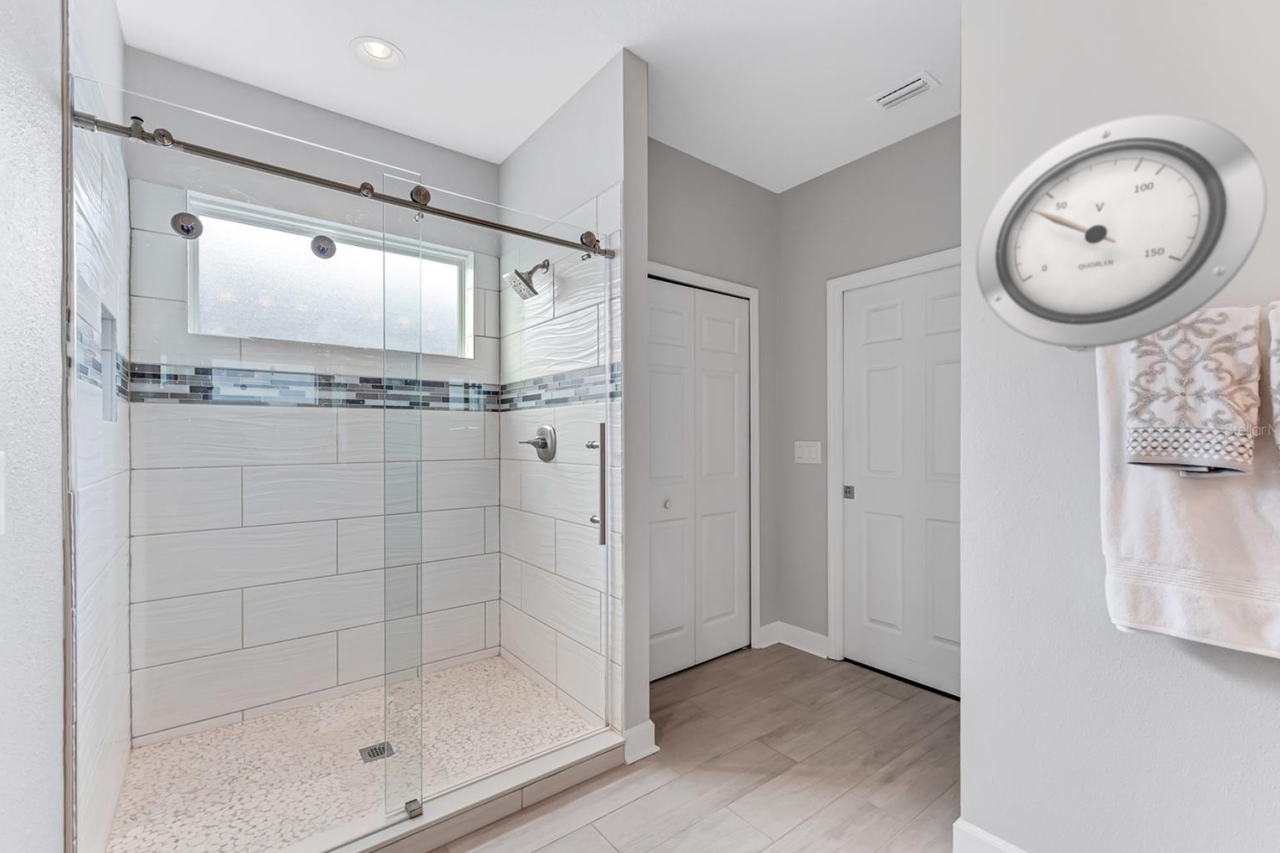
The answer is 40 V
